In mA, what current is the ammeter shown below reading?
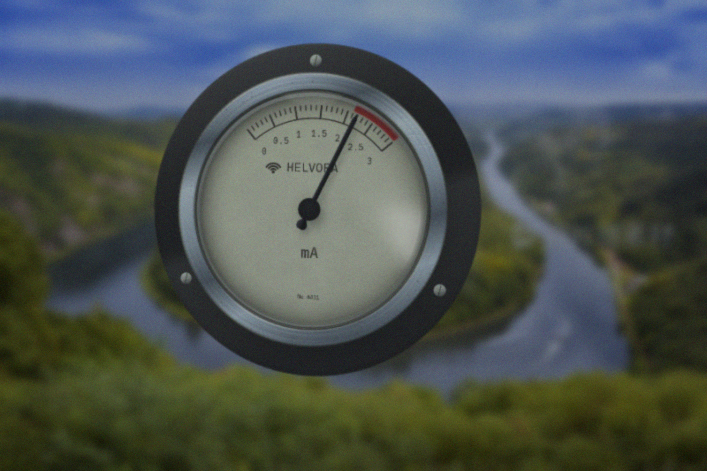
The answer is 2.2 mA
